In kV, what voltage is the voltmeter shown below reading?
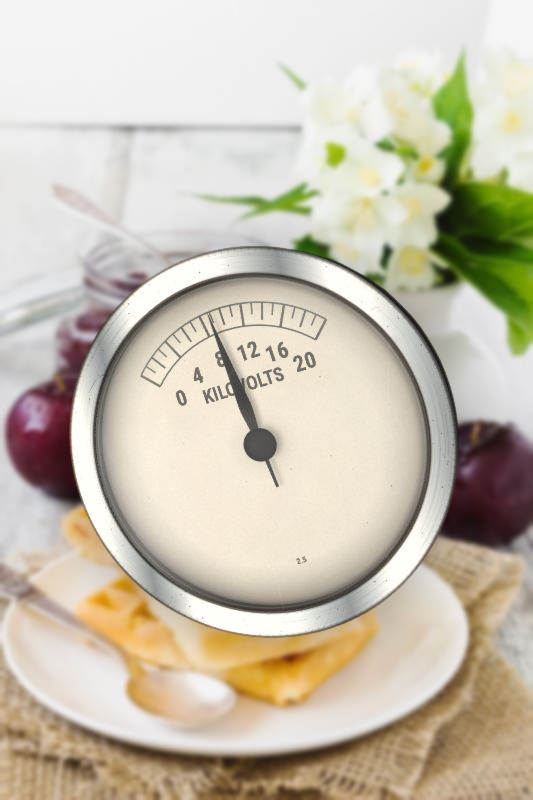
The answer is 9 kV
